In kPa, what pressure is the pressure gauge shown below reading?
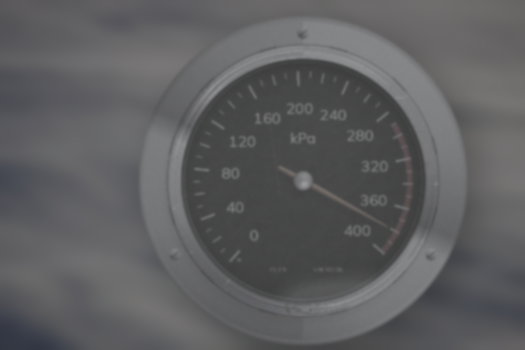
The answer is 380 kPa
